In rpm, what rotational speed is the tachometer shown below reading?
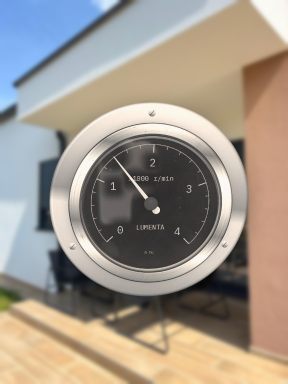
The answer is 1400 rpm
